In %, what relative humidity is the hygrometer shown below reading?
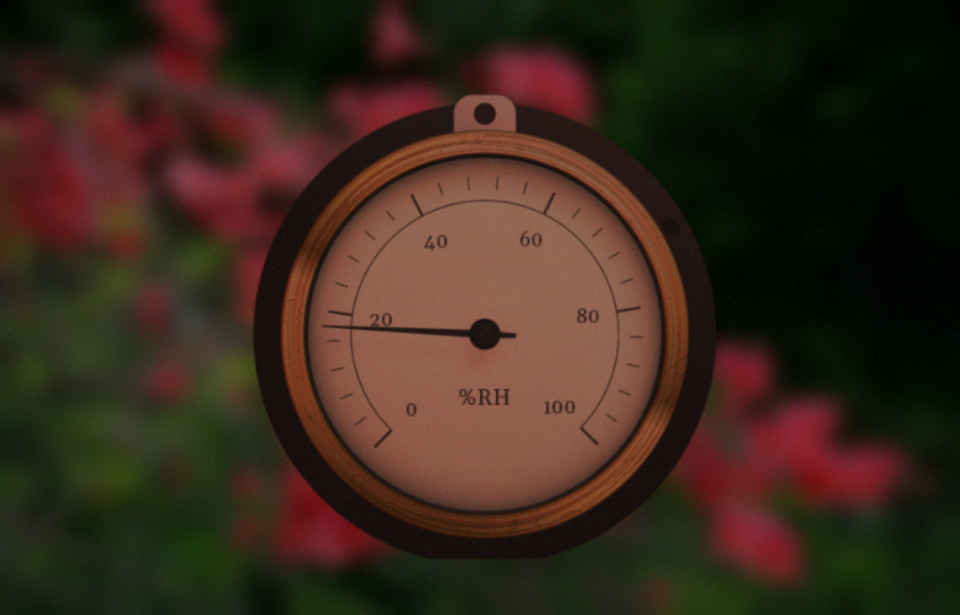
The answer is 18 %
